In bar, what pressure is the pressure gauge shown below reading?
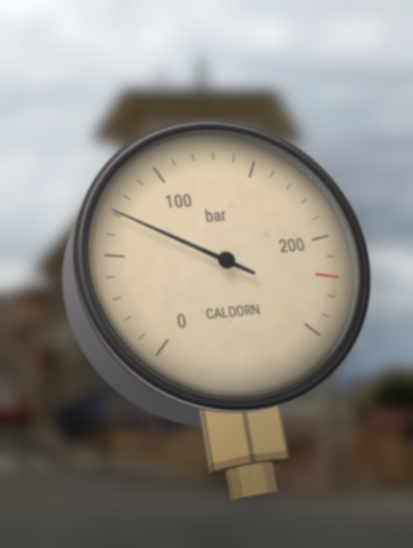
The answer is 70 bar
